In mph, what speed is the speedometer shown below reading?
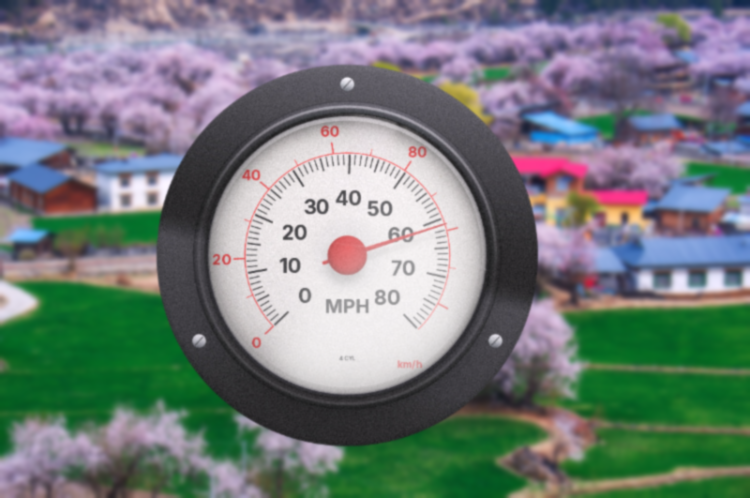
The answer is 61 mph
